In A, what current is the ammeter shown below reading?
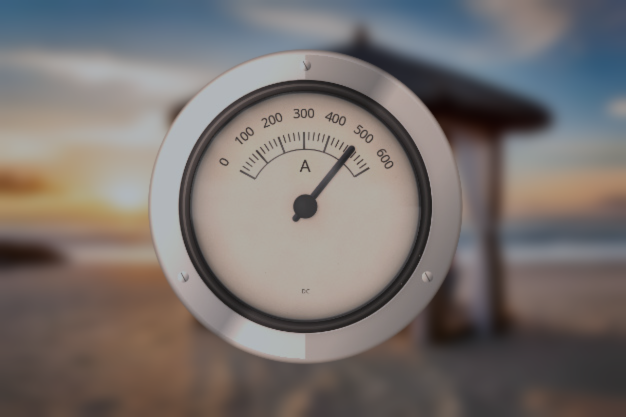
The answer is 500 A
